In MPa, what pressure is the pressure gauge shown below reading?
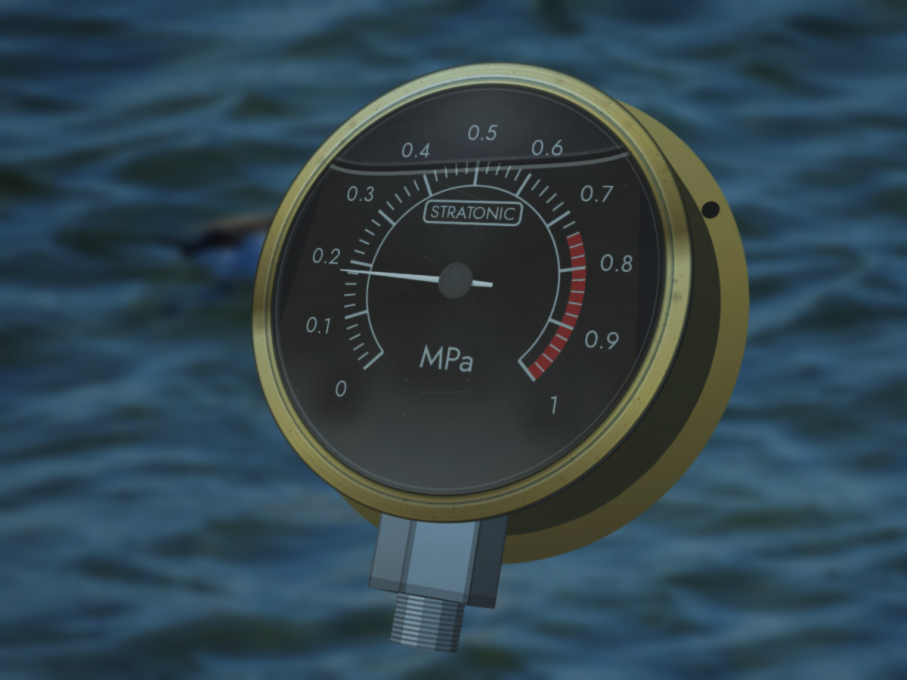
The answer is 0.18 MPa
